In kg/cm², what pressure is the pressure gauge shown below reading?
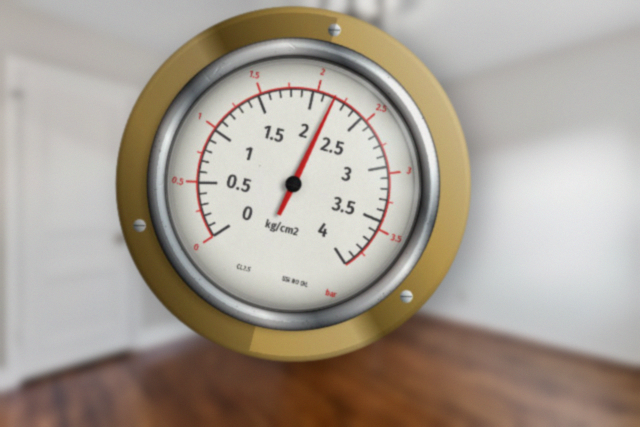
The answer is 2.2 kg/cm²
